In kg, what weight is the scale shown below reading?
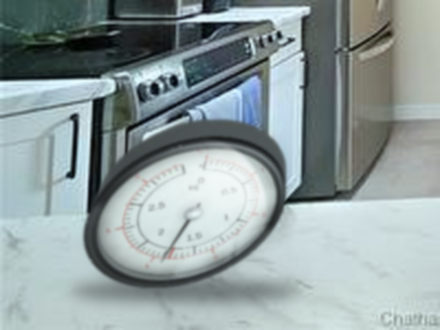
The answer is 1.75 kg
